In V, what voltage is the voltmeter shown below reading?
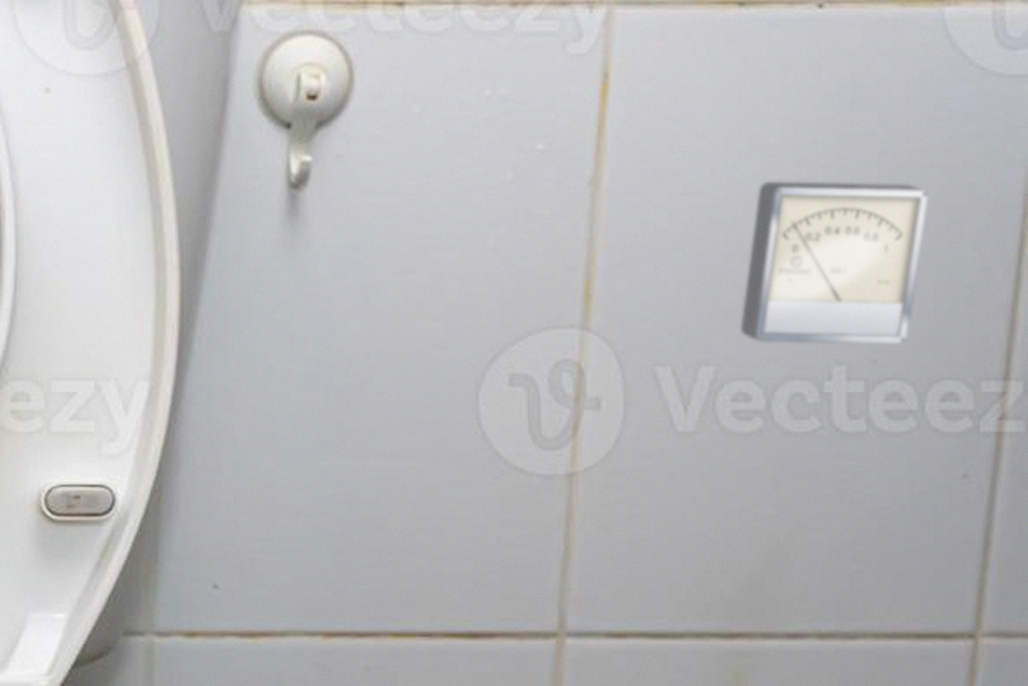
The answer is 0.1 V
